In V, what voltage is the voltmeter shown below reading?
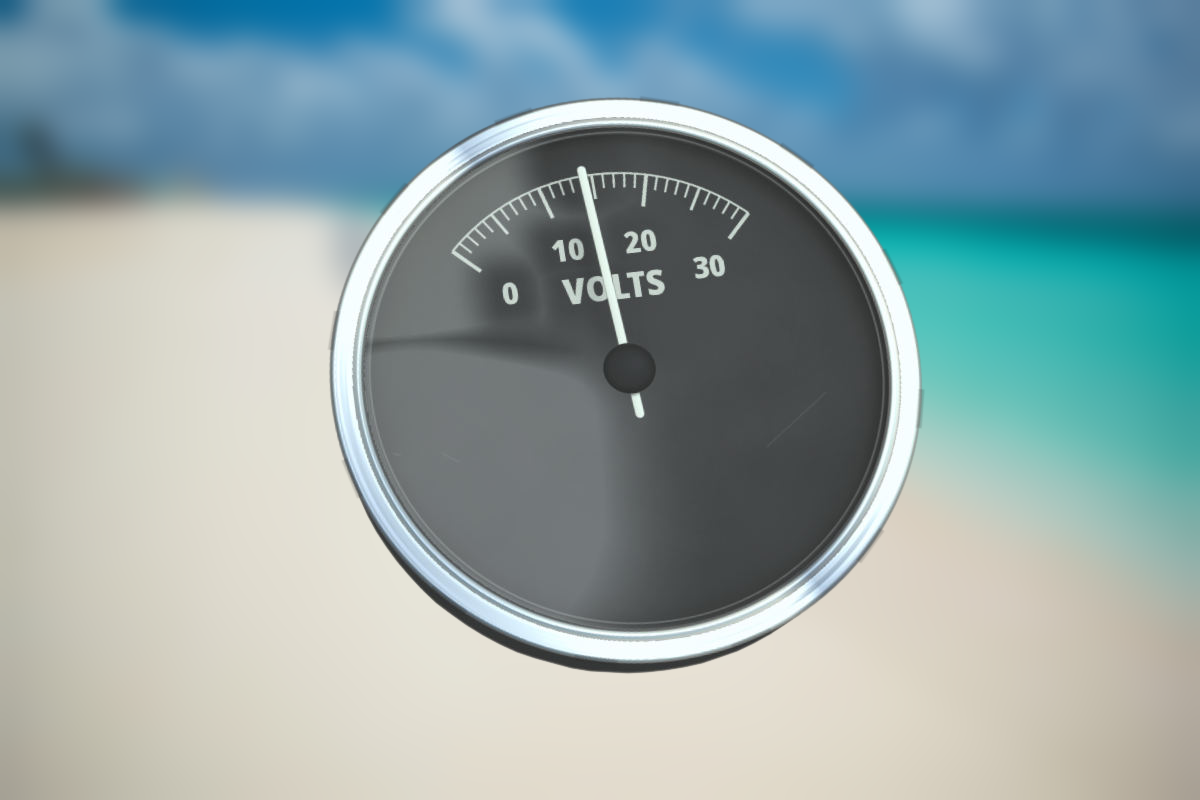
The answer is 14 V
